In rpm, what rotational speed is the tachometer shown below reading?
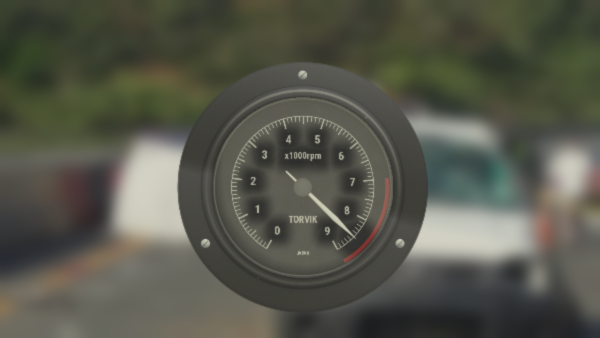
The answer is 8500 rpm
